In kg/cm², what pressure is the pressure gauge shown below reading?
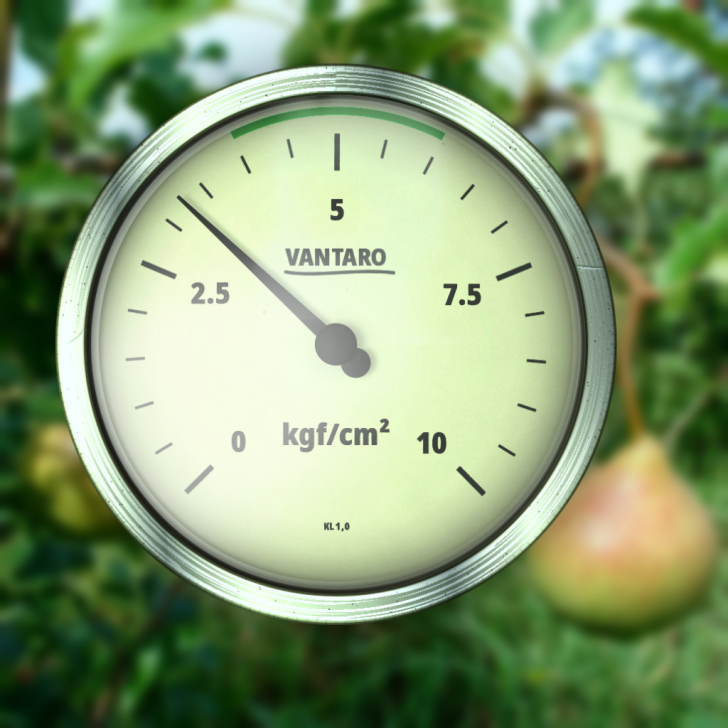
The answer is 3.25 kg/cm²
